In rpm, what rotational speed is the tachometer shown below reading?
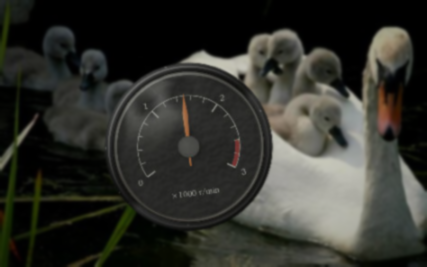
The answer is 1500 rpm
